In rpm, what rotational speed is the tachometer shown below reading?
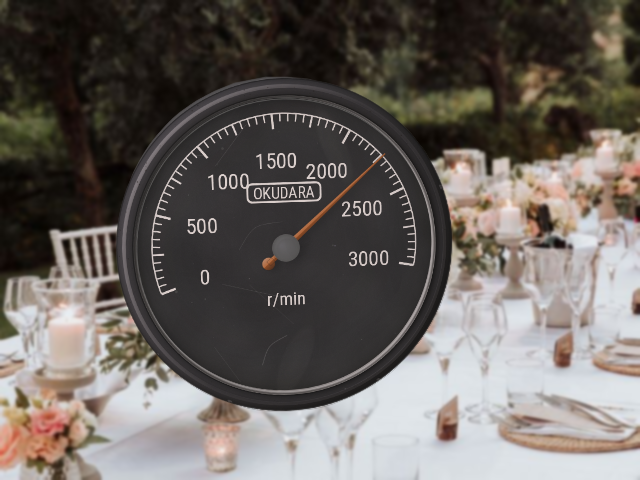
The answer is 2250 rpm
